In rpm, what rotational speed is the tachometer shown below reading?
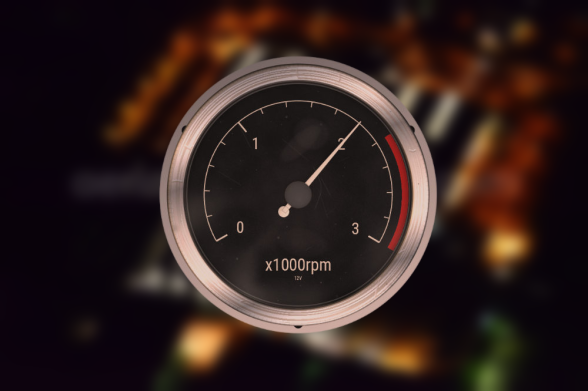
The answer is 2000 rpm
